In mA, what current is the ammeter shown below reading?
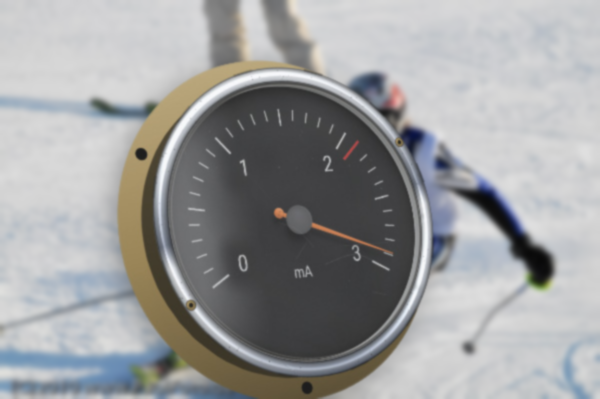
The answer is 2.9 mA
